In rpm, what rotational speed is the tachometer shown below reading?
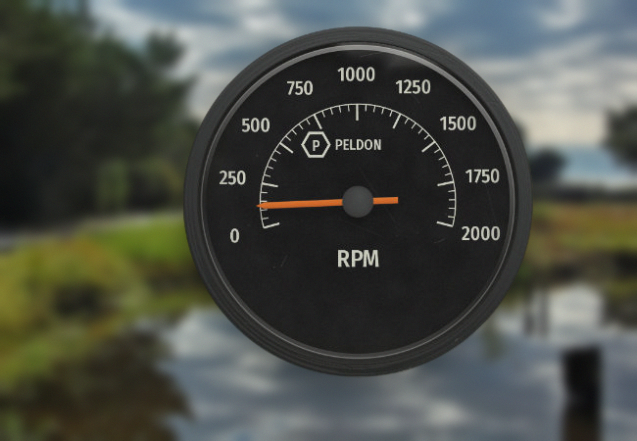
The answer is 125 rpm
